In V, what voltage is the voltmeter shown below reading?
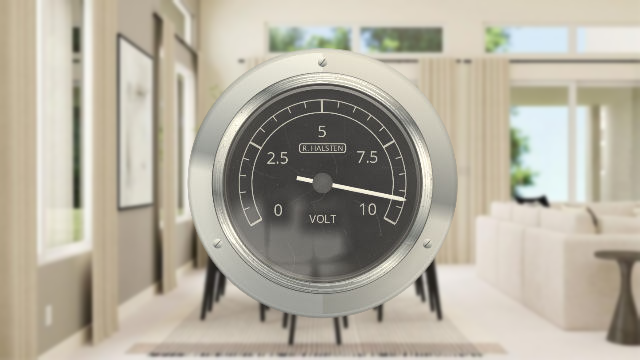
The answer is 9.25 V
